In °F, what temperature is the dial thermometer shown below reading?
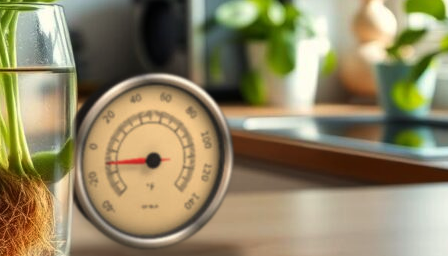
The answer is -10 °F
